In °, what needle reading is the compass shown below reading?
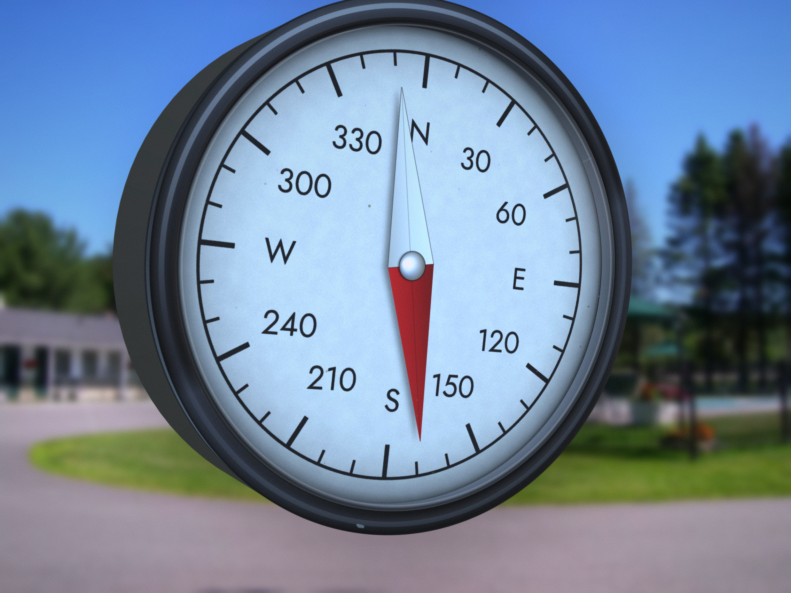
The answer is 170 °
